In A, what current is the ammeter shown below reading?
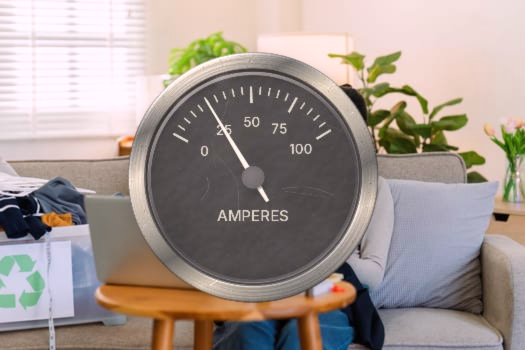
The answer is 25 A
